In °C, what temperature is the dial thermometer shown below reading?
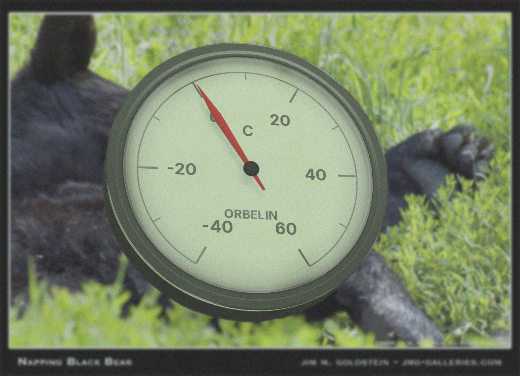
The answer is 0 °C
